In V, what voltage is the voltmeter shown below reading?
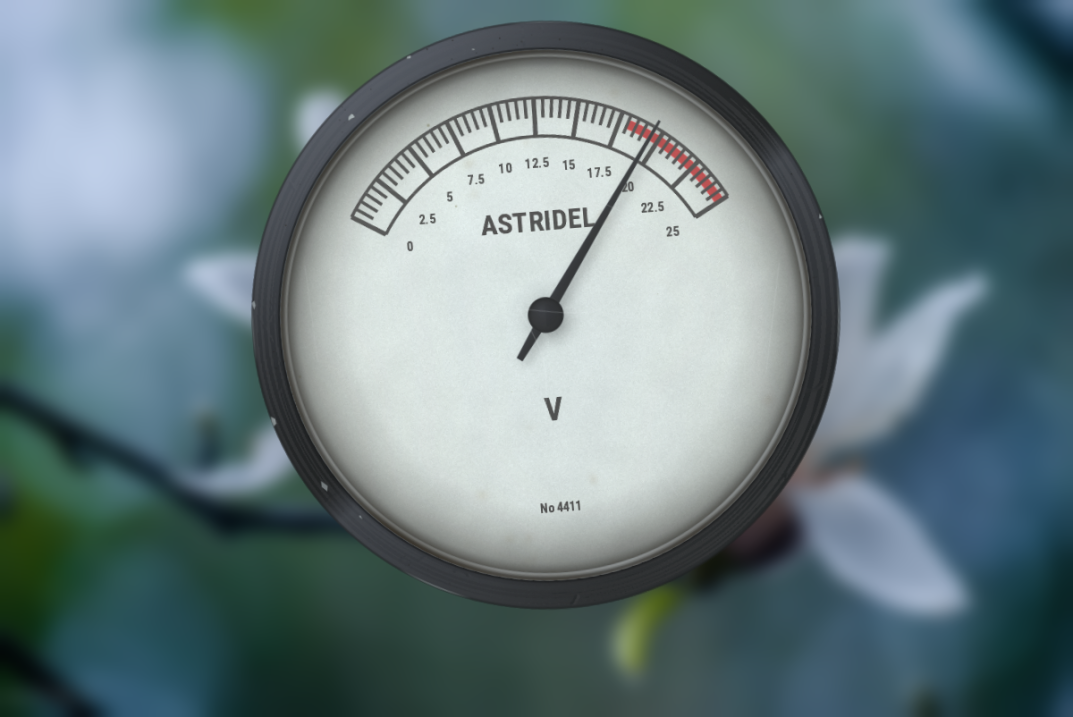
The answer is 19.5 V
